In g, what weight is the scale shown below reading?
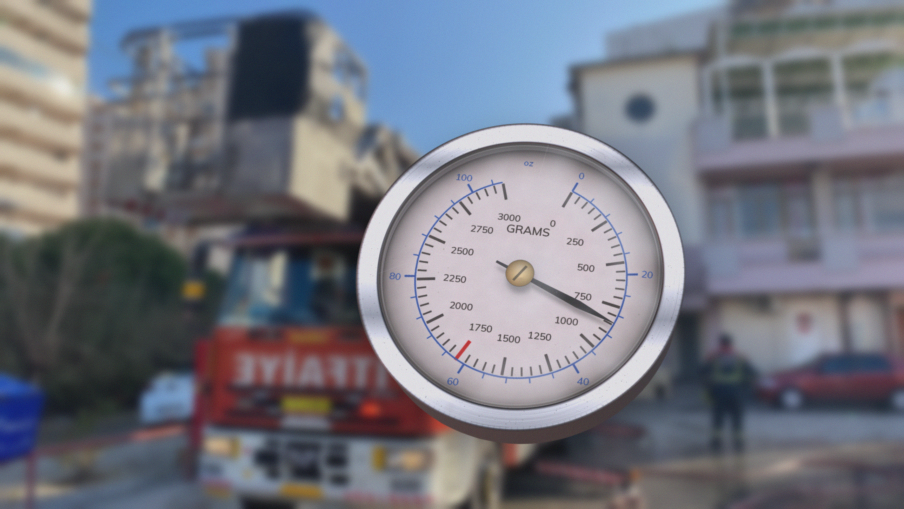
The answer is 850 g
